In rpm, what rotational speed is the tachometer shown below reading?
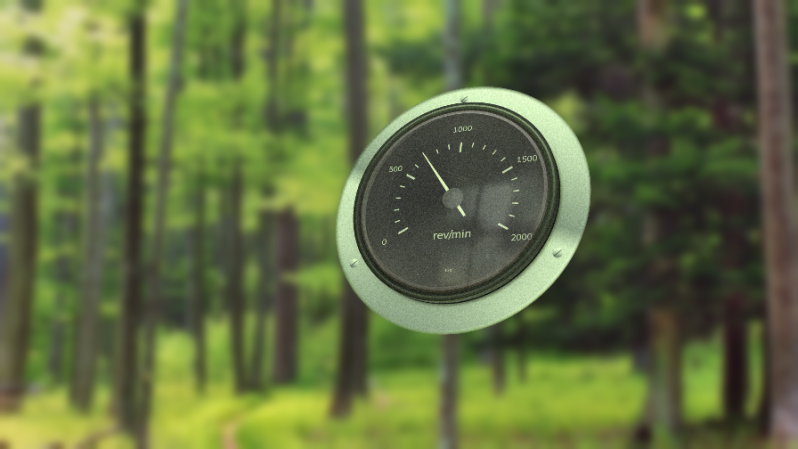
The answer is 700 rpm
